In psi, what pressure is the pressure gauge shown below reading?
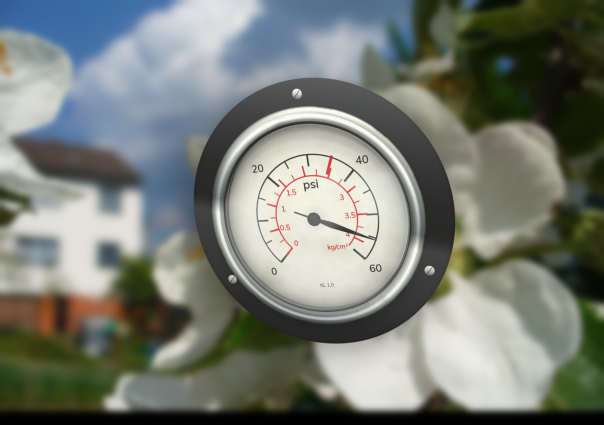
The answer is 55 psi
